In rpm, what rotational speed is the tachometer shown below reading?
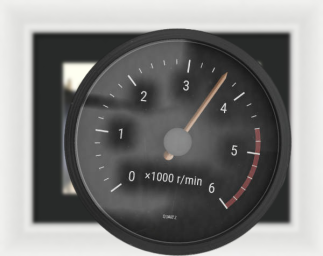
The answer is 3600 rpm
